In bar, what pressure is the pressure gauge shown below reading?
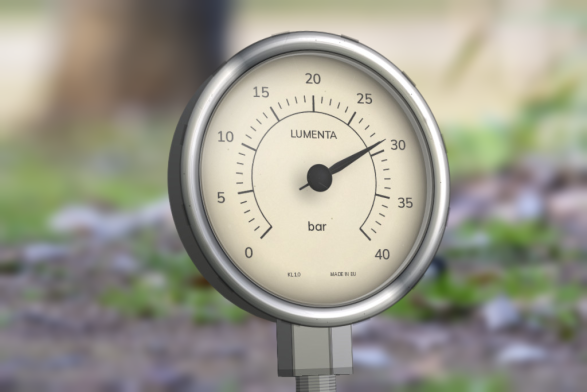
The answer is 29 bar
